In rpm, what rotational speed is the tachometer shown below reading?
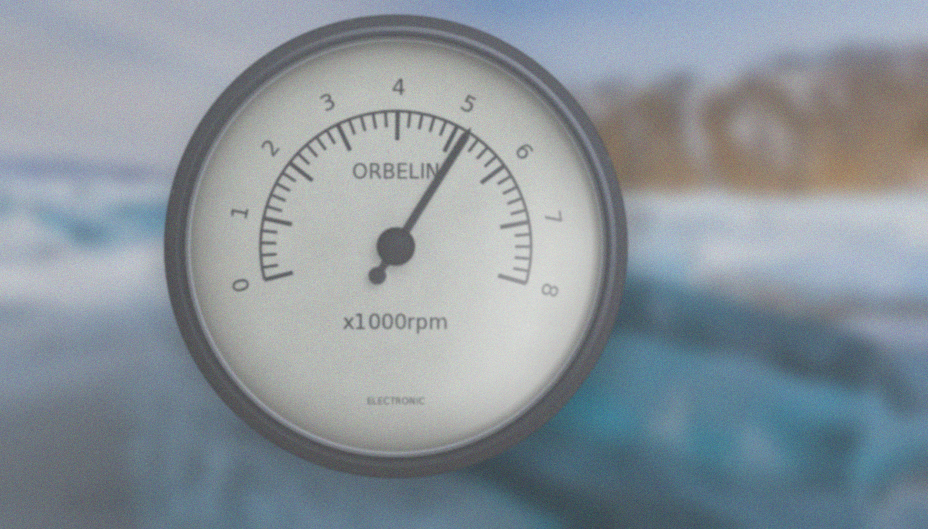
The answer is 5200 rpm
